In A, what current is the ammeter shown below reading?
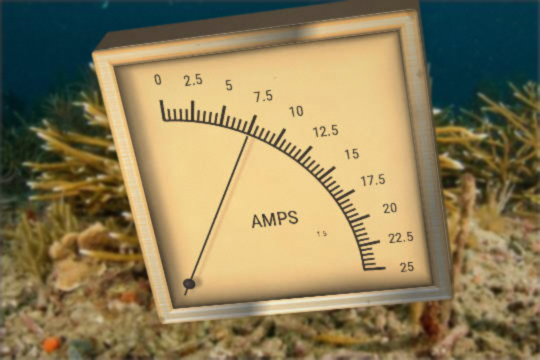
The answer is 7.5 A
